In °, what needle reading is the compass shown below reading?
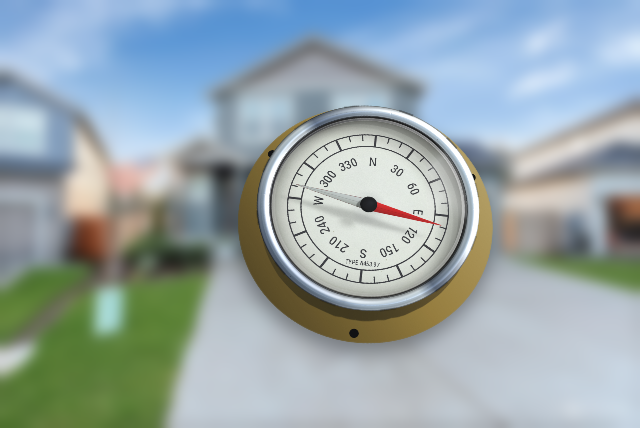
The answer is 100 °
